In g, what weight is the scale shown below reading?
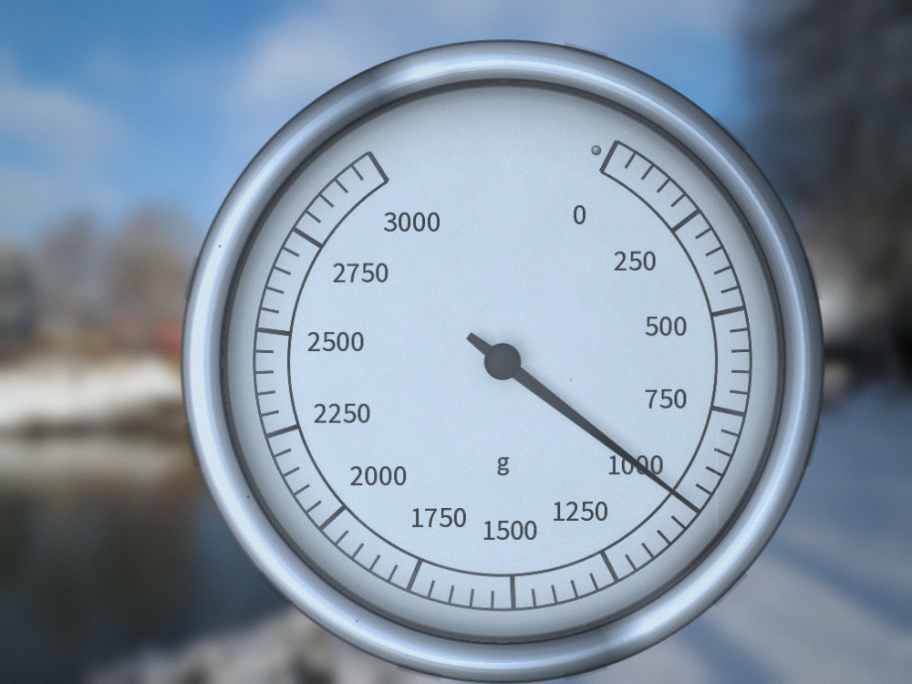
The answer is 1000 g
